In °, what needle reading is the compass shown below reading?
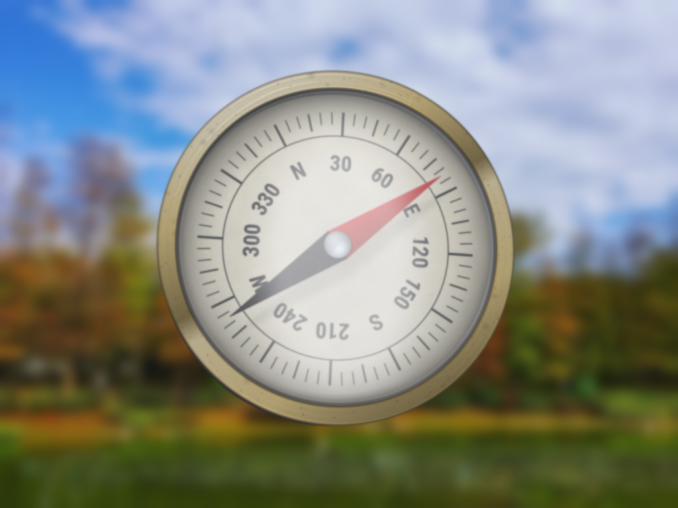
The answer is 82.5 °
